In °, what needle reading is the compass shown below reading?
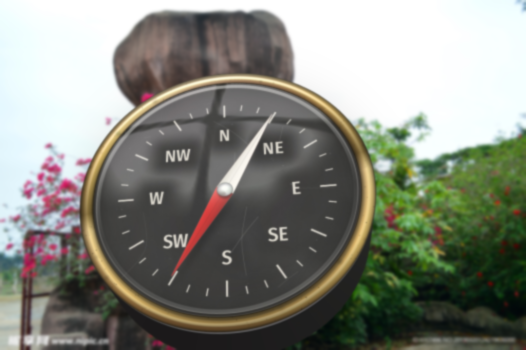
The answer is 210 °
